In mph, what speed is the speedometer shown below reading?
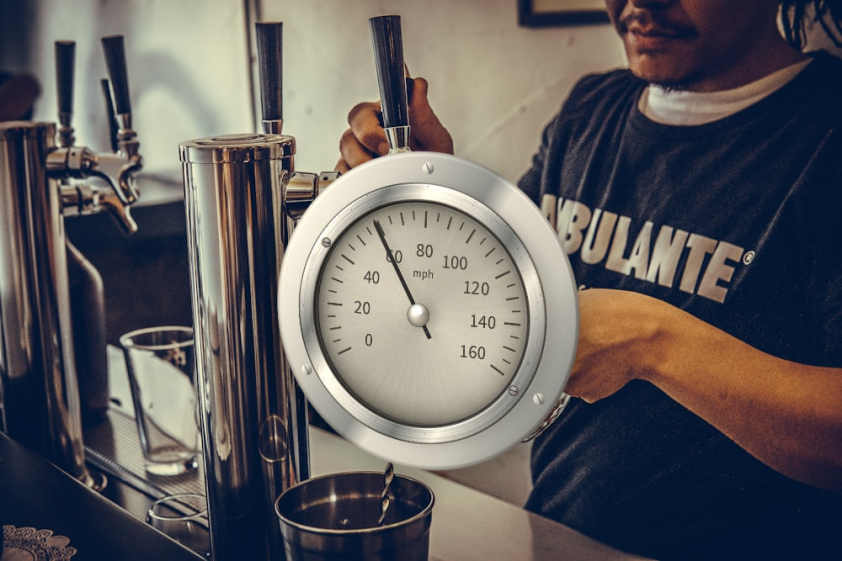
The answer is 60 mph
